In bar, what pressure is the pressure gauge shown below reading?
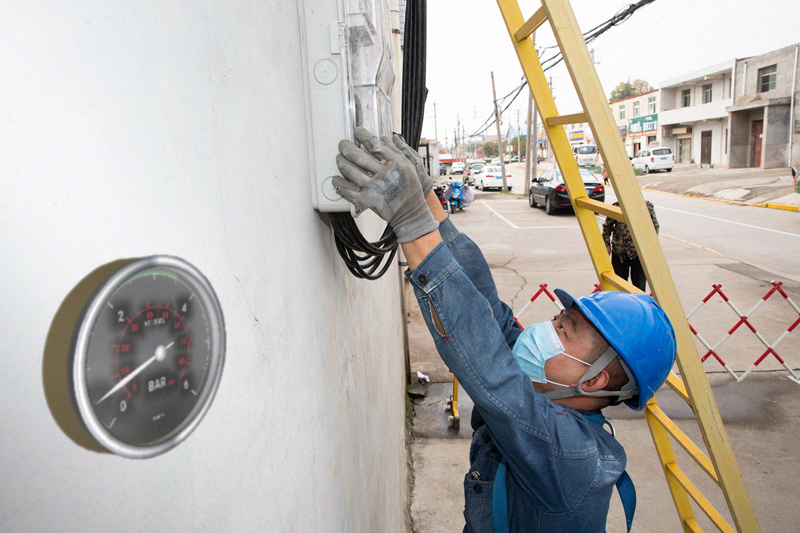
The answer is 0.5 bar
